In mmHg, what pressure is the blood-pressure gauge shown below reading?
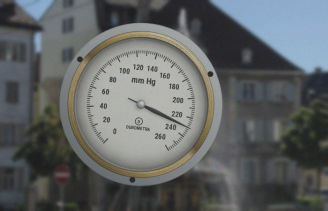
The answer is 230 mmHg
